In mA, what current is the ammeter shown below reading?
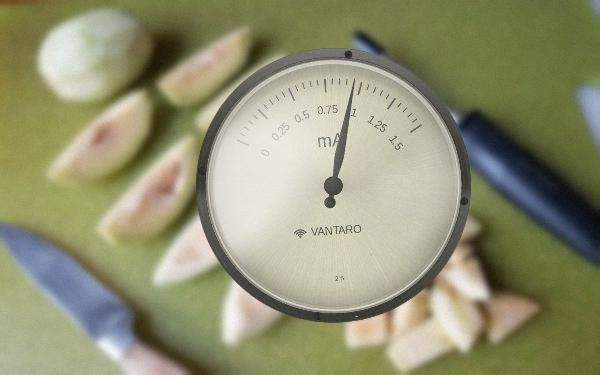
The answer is 0.95 mA
